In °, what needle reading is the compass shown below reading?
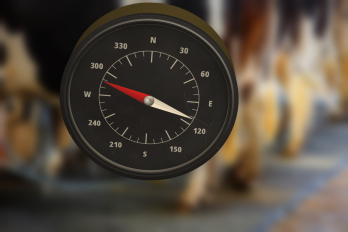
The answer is 290 °
